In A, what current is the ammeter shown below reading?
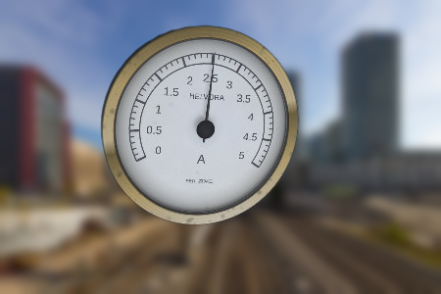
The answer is 2.5 A
